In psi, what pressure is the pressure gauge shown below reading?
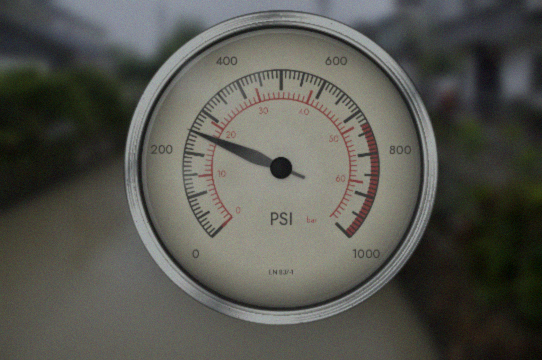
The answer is 250 psi
